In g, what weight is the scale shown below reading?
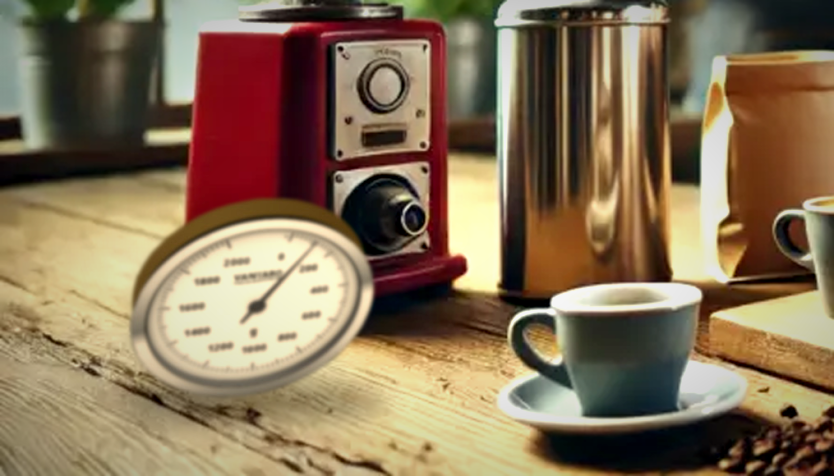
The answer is 100 g
